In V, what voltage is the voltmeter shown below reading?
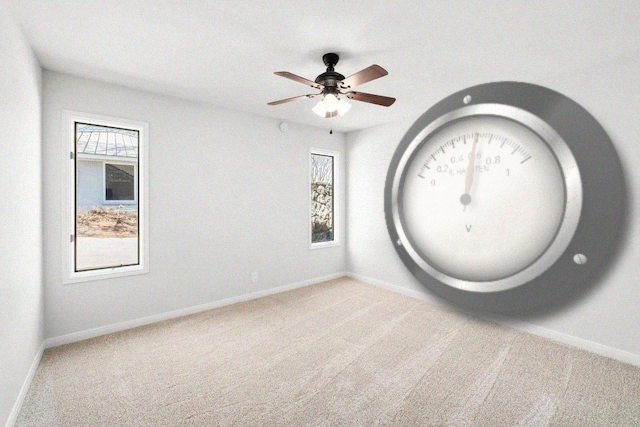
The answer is 0.6 V
